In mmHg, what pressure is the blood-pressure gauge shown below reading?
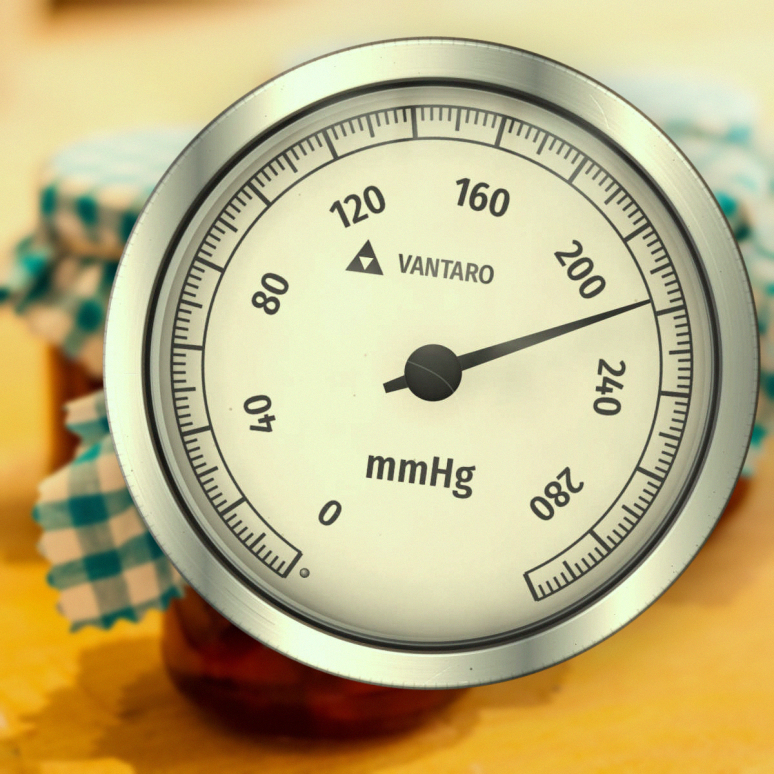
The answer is 216 mmHg
